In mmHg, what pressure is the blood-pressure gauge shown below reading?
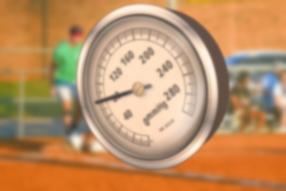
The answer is 80 mmHg
